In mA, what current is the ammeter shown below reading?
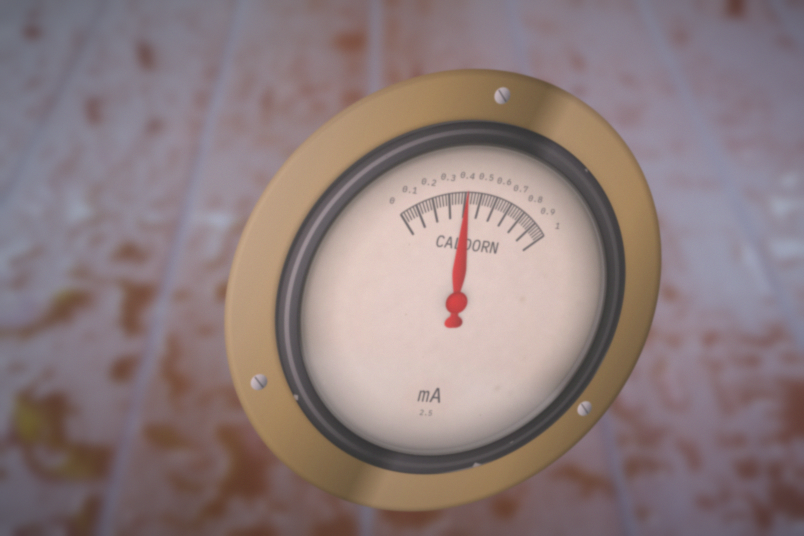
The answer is 0.4 mA
